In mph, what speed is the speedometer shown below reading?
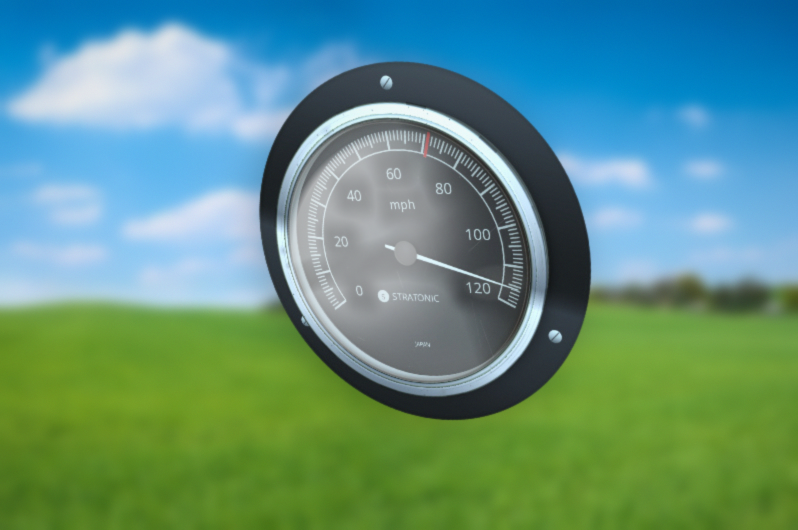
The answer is 115 mph
